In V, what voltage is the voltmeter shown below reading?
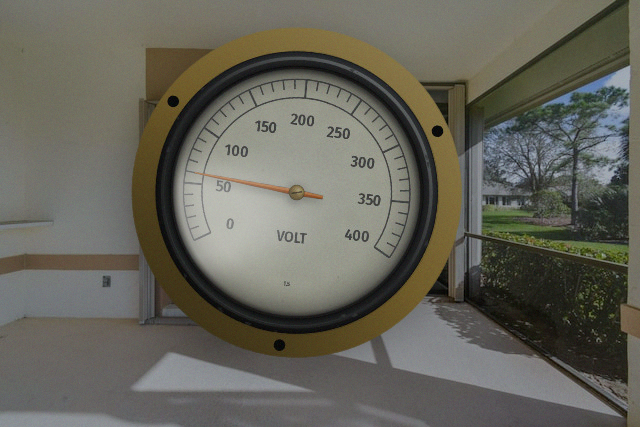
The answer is 60 V
